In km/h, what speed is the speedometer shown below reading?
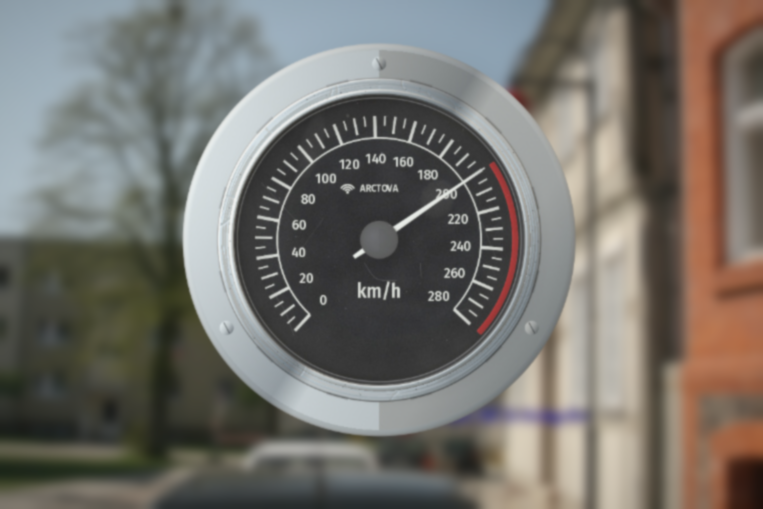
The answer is 200 km/h
